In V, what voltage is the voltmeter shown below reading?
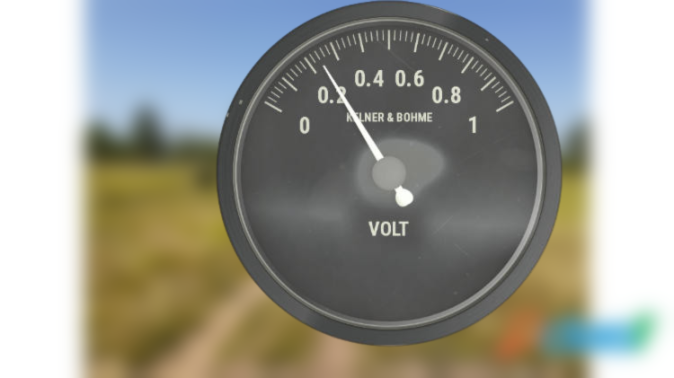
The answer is 0.24 V
